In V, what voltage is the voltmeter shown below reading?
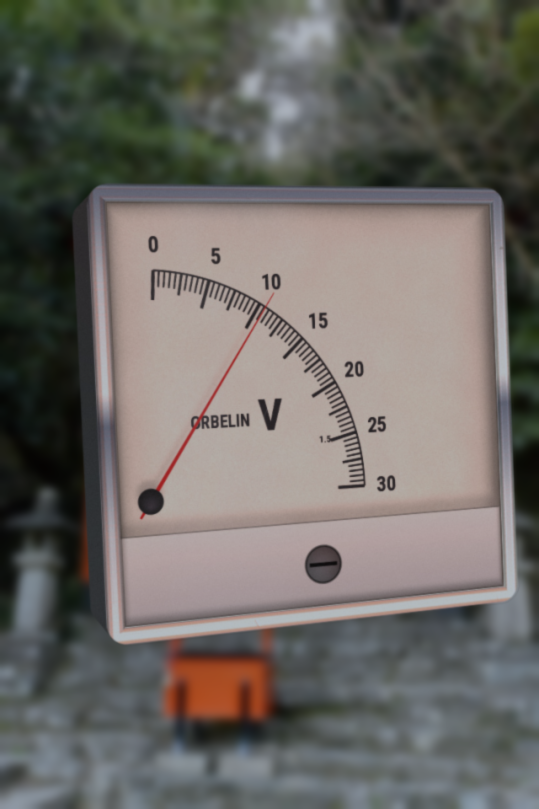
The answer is 10.5 V
